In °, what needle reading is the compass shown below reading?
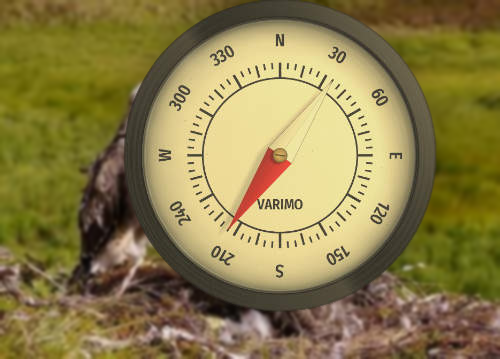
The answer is 215 °
